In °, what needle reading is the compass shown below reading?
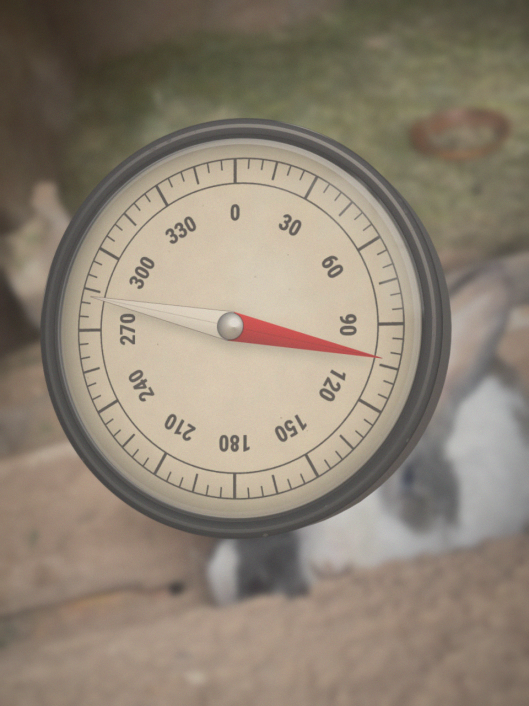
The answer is 102.5 °
